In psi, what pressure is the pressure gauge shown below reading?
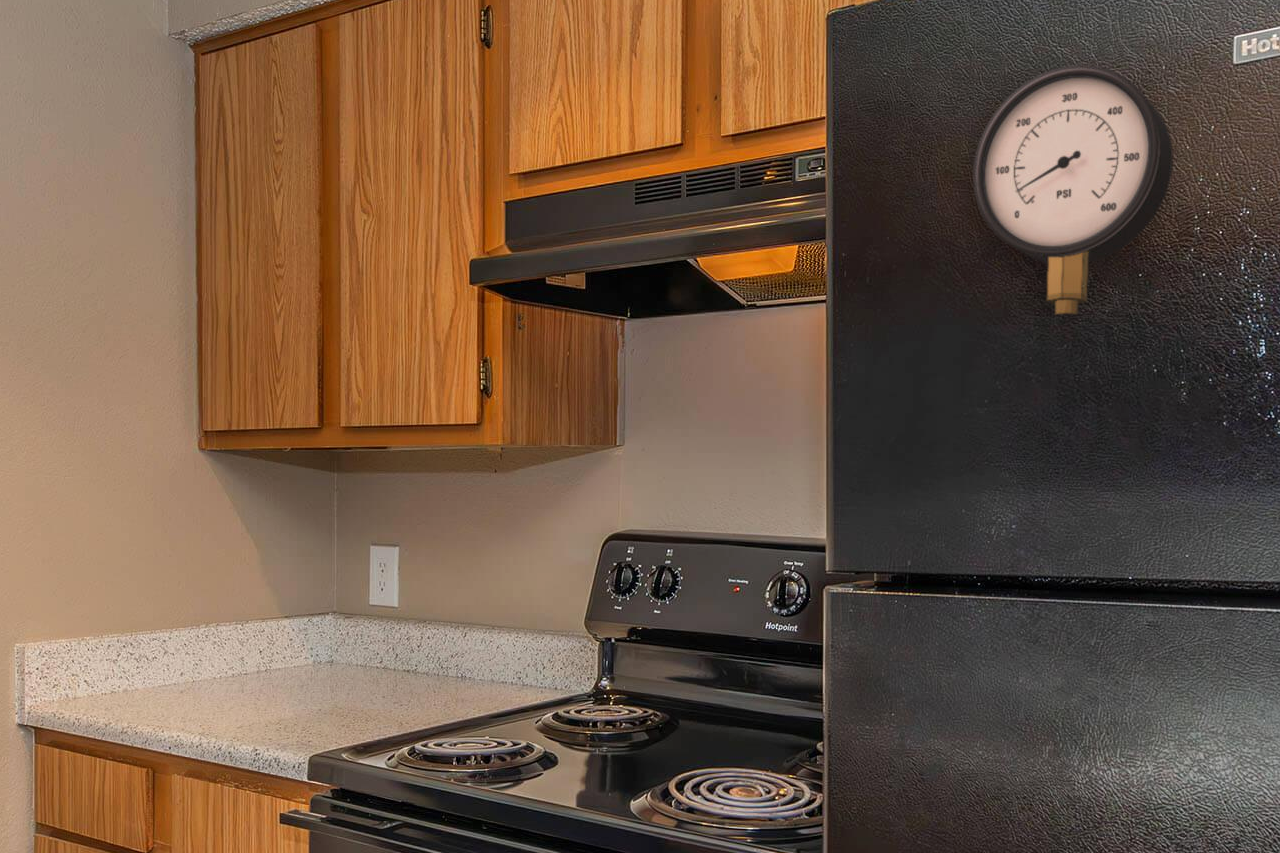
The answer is 40 psi
